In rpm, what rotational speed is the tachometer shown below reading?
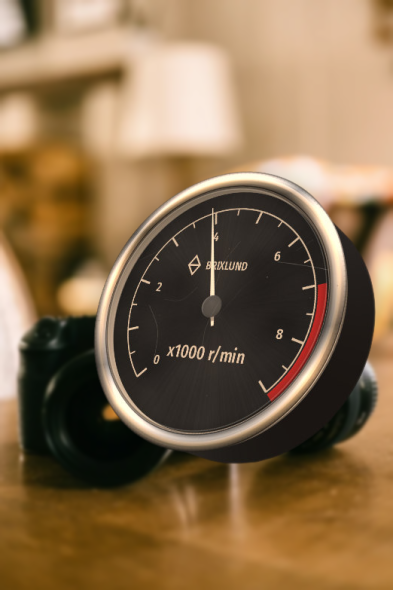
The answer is 4000 rpm
